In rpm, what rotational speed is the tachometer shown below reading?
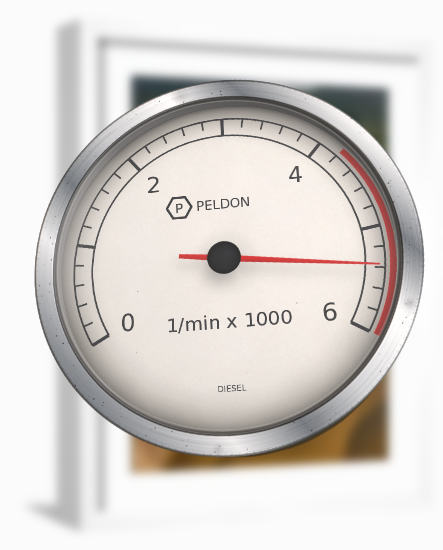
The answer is 5400 rpm
